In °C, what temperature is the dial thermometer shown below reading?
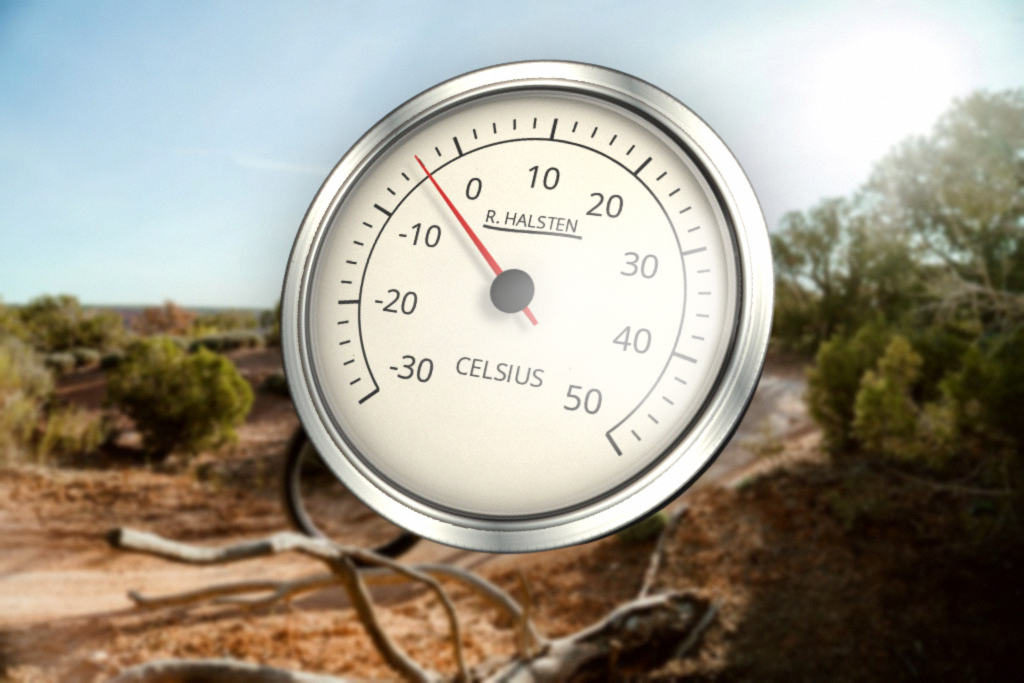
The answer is -4 °C
